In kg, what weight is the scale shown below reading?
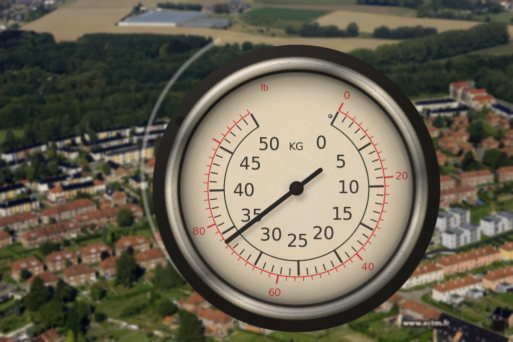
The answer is 34 kg
